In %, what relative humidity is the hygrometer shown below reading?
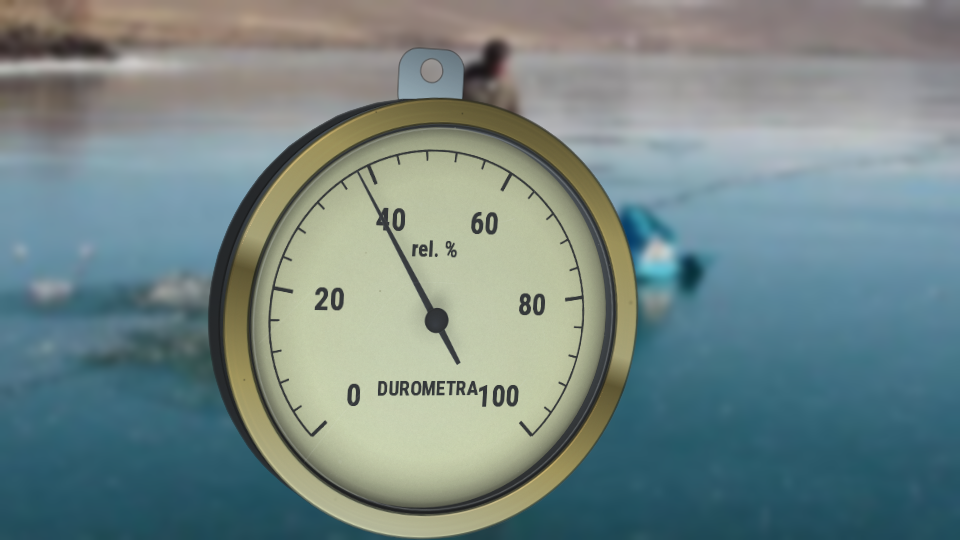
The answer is 38 %
